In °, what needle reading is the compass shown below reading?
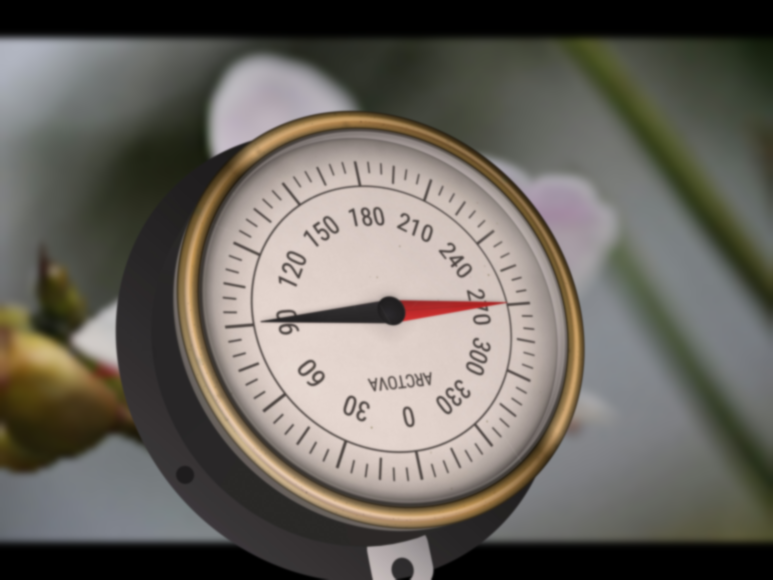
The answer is 270 °
